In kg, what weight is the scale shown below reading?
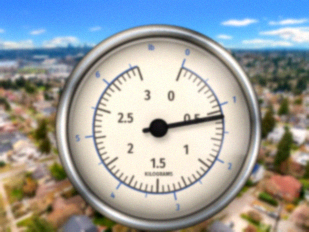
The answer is 0.55 kg
